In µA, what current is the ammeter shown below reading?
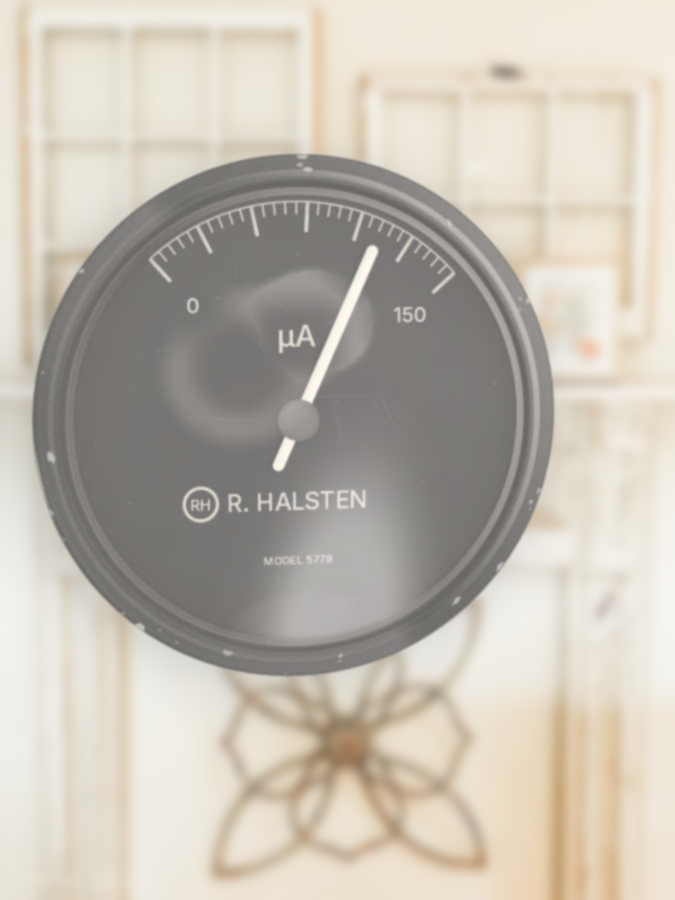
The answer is 110 µA
